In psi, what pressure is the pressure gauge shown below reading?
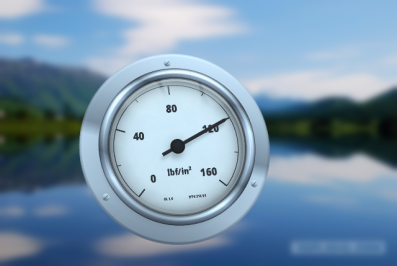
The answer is 120 psi
